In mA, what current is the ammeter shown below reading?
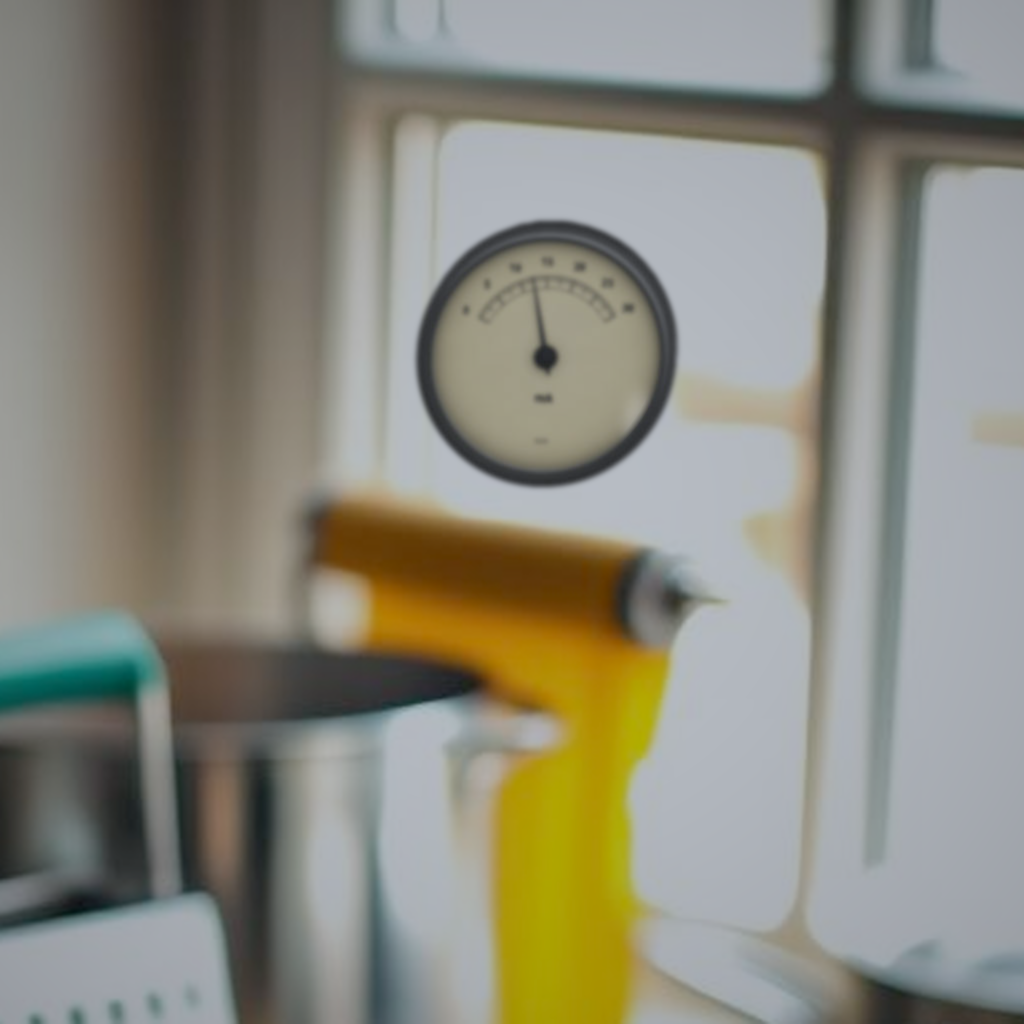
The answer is 12.5 mA
